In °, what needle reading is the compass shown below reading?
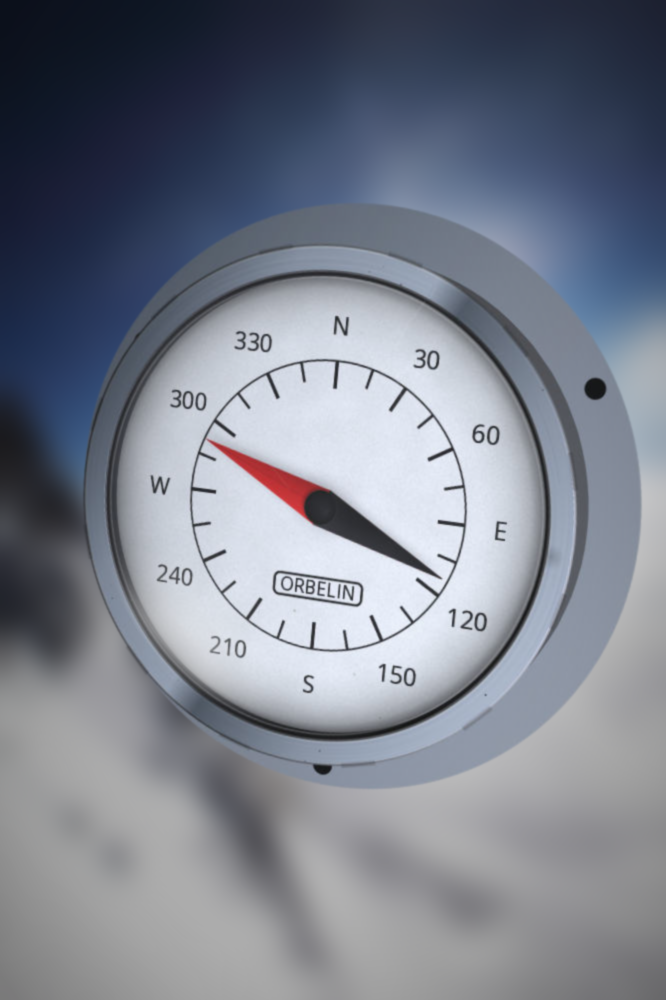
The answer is 292.5 °
